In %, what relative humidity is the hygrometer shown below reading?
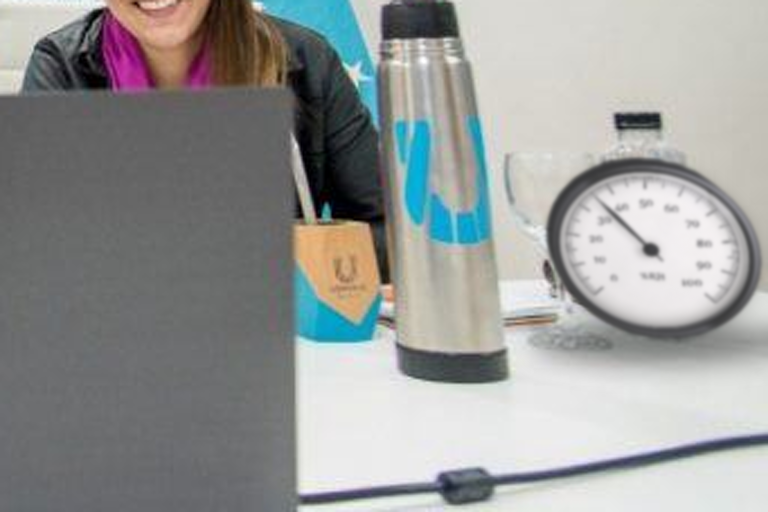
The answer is 35 %
